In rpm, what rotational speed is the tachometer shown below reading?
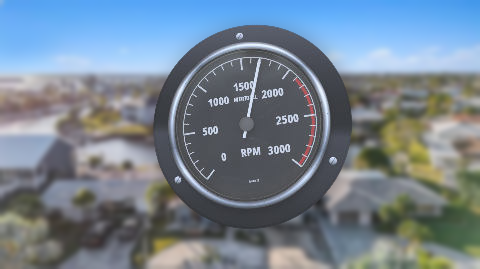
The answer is 1700 rpm
